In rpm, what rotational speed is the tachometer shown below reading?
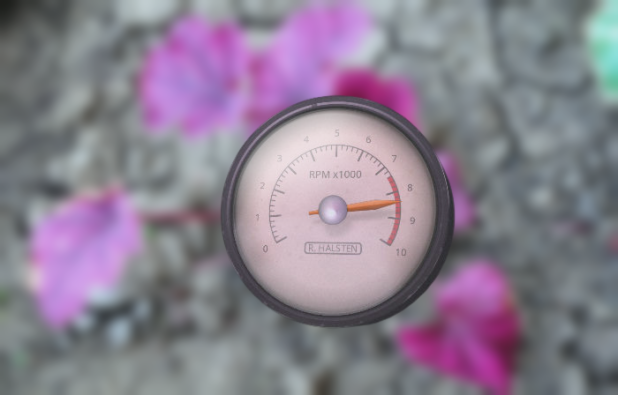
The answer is 8400 rpm
